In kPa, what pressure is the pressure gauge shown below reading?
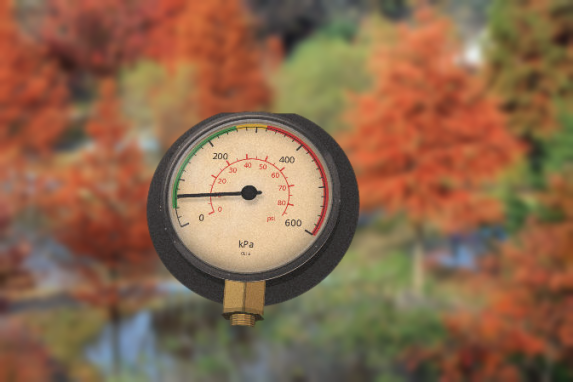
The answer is 60 kPa
